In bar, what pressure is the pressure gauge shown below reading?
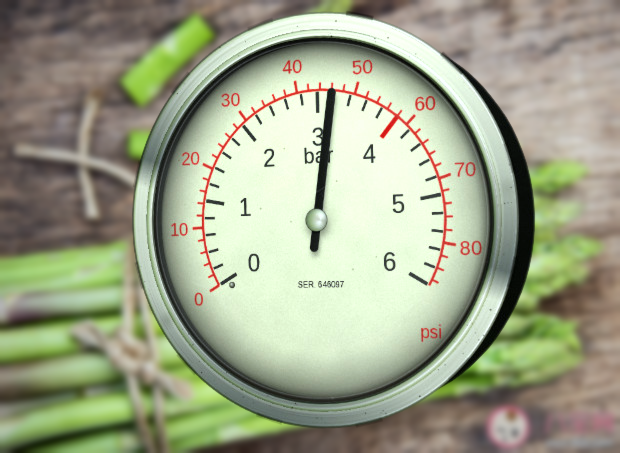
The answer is 3.2 bar
